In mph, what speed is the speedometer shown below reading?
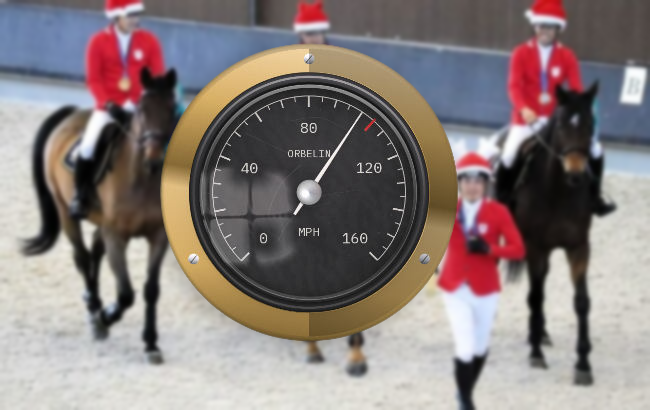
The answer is 100 mph
